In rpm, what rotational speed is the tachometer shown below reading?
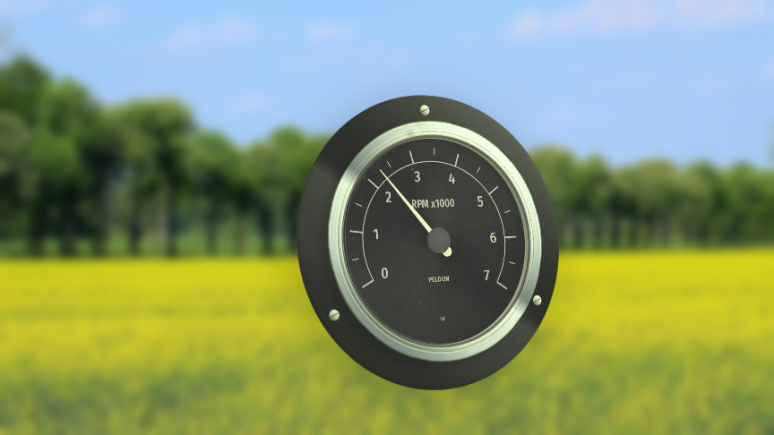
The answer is 2250 rpm
